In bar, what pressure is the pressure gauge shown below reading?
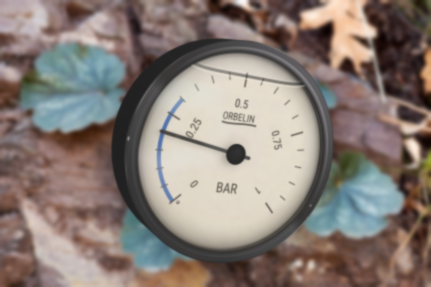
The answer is 0.2 bar
